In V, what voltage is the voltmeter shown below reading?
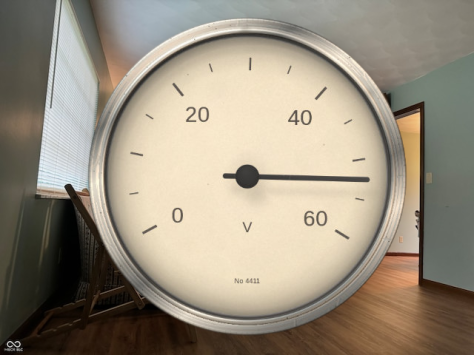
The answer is 52.5 V
